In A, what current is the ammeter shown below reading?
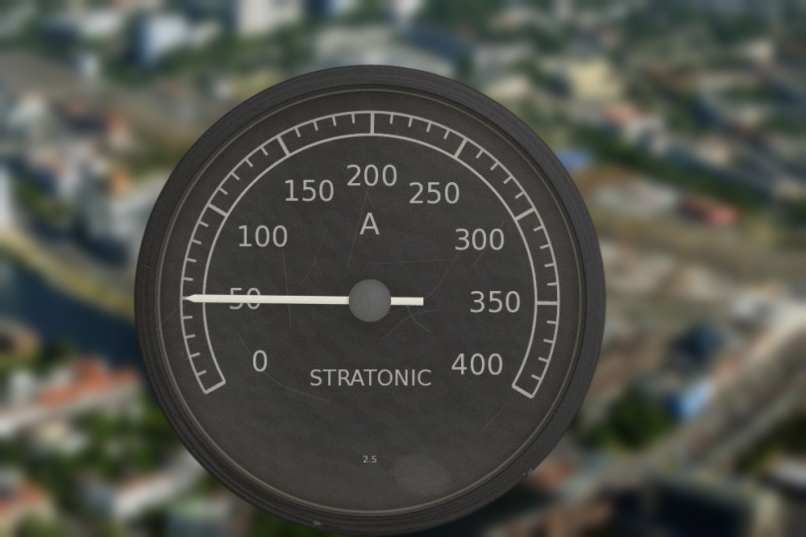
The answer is 50 A
